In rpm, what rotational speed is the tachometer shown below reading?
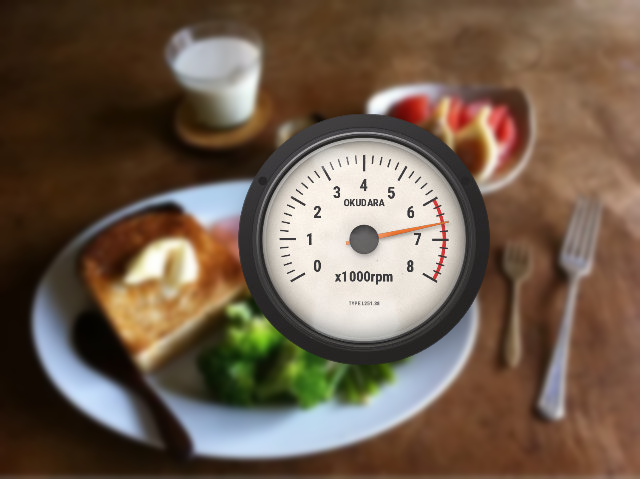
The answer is 6600 rpm
